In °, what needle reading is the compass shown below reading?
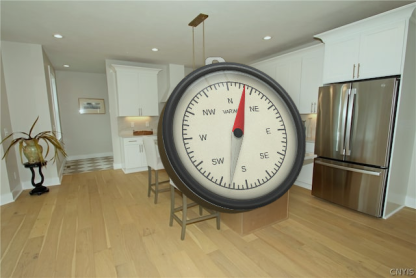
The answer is 20 °
